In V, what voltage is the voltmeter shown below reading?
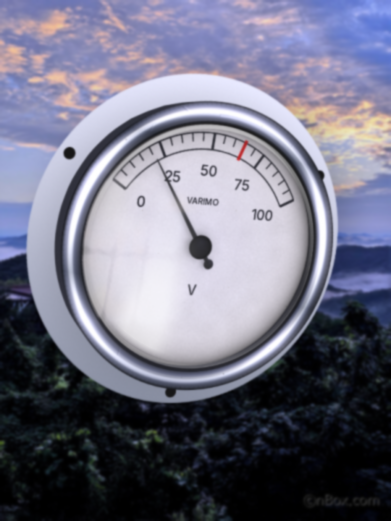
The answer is 20 V
